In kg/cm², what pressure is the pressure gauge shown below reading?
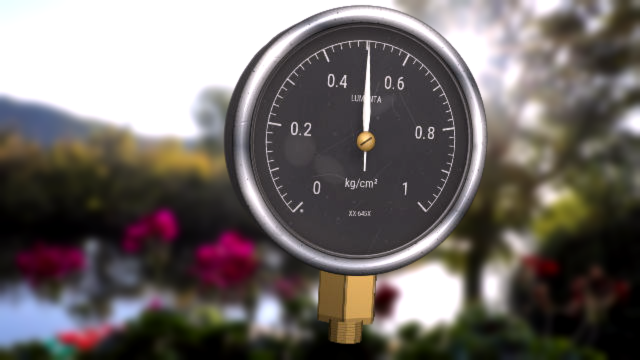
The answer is 0.5 kg/cm²
